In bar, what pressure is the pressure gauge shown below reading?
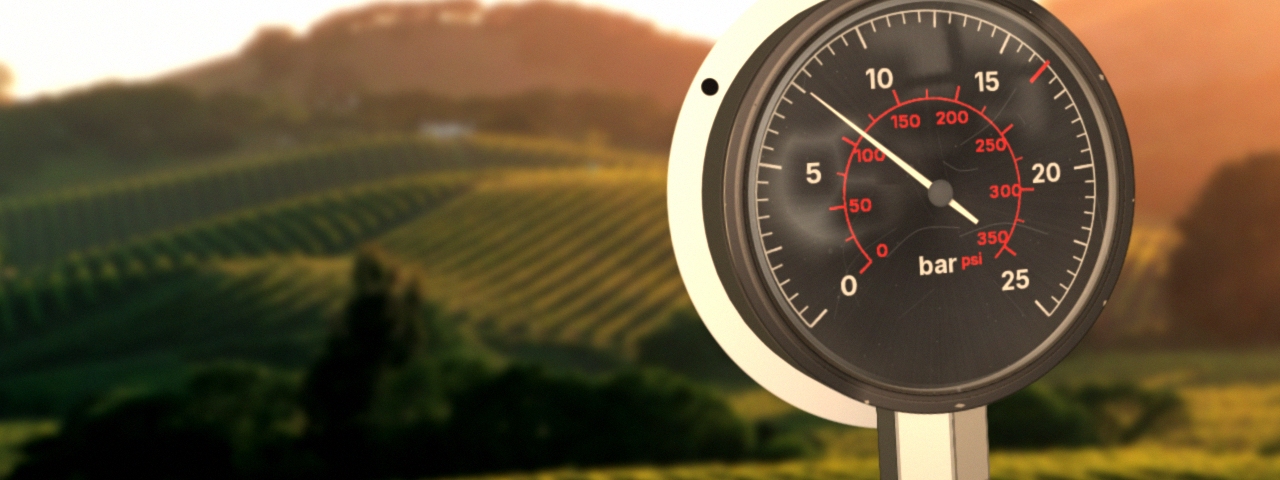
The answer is 7.5 bar
